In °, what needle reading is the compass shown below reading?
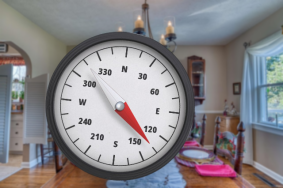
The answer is 135 °
